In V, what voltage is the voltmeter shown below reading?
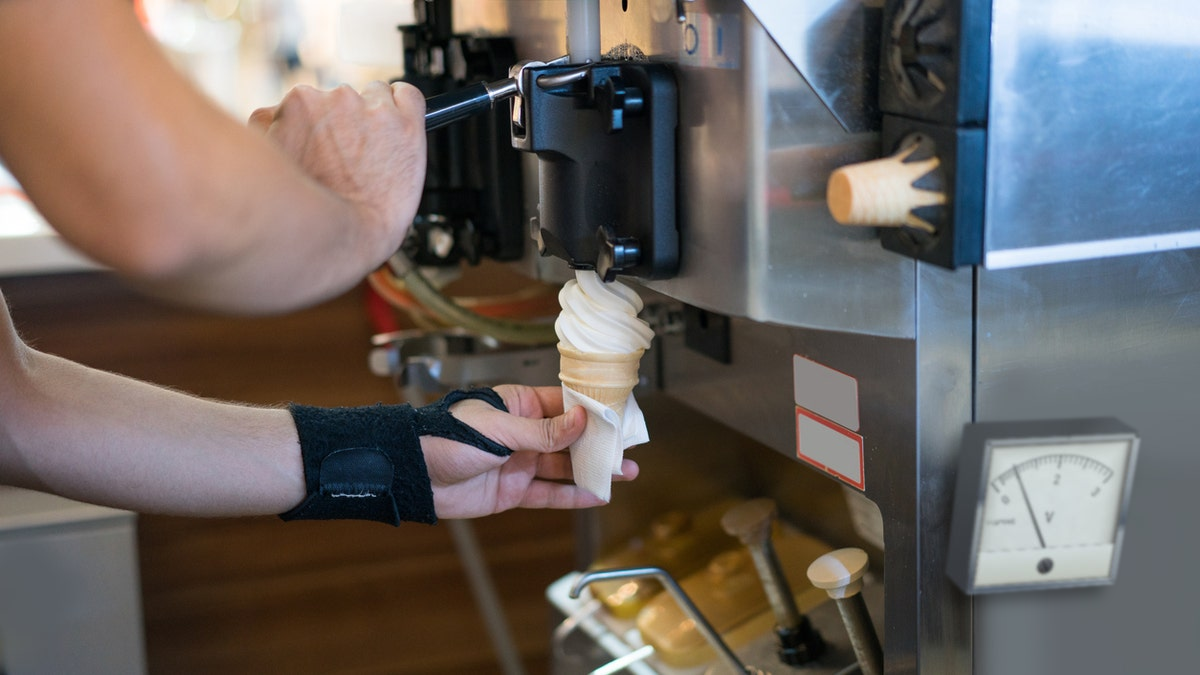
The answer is 1 V
